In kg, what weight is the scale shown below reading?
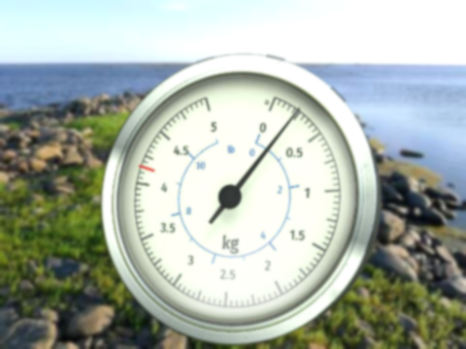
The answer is 0.25 kg
